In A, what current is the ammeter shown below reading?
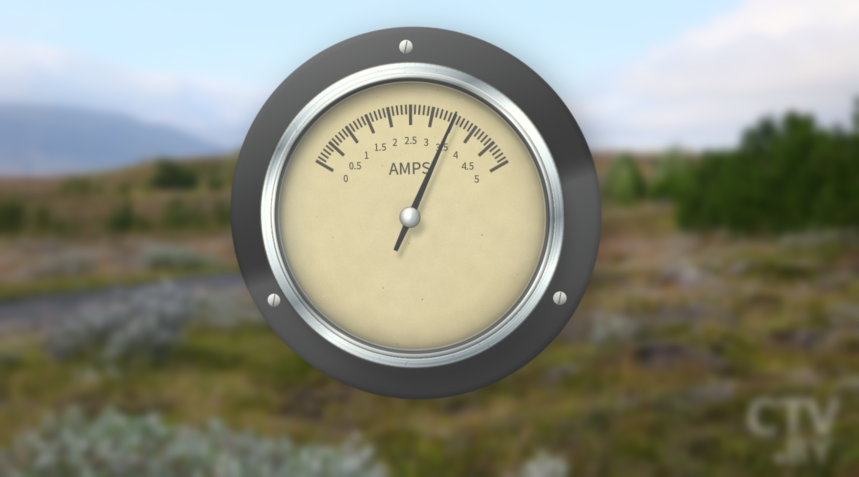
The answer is 3.5 A
